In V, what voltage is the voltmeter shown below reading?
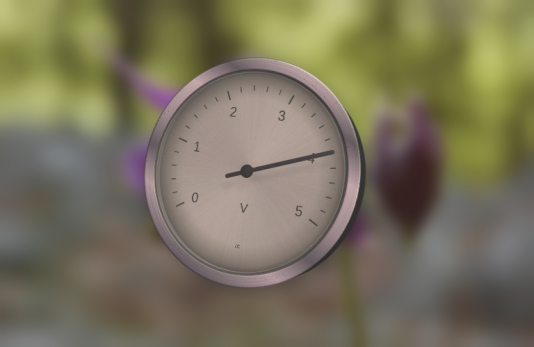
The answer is 4 V
